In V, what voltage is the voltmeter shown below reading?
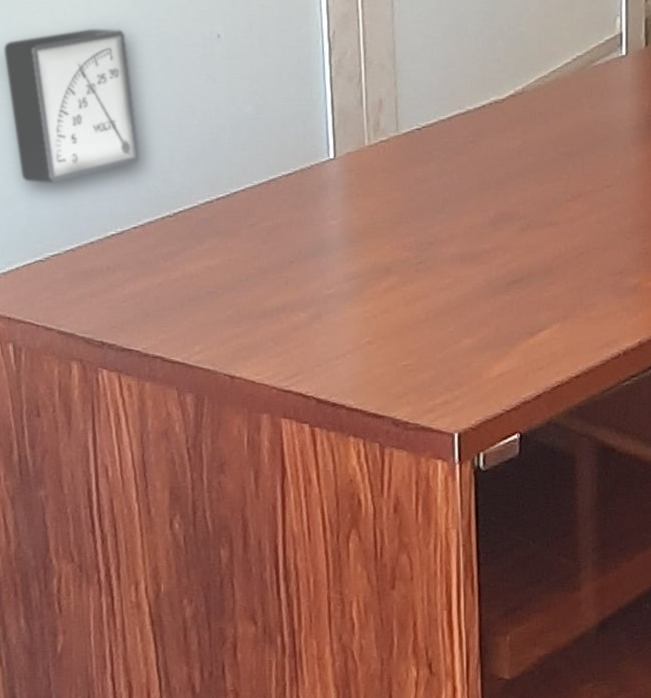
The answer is 20 V
